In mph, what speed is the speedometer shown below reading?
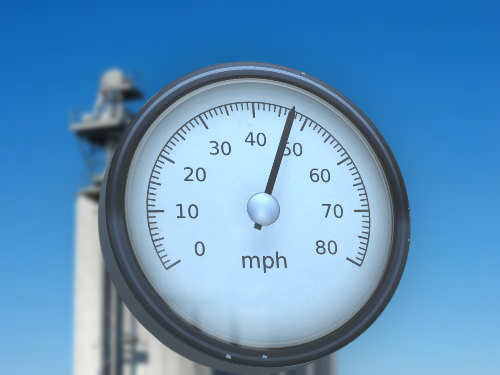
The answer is 47 mph
